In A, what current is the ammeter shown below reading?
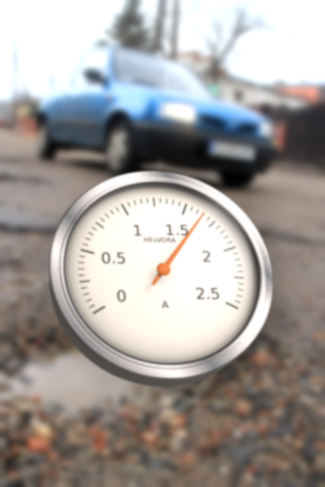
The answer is 1.65 A
